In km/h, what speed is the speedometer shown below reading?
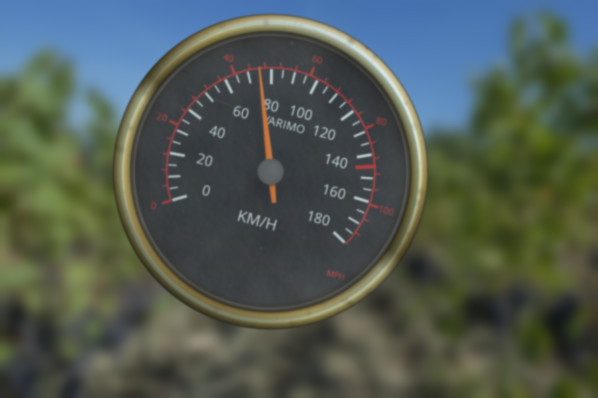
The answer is 75 km/h
